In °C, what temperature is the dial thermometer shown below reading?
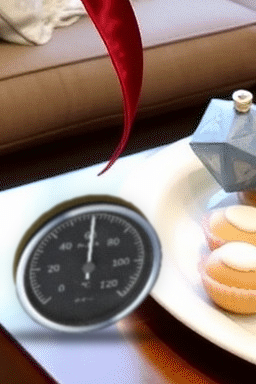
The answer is 60 °C
